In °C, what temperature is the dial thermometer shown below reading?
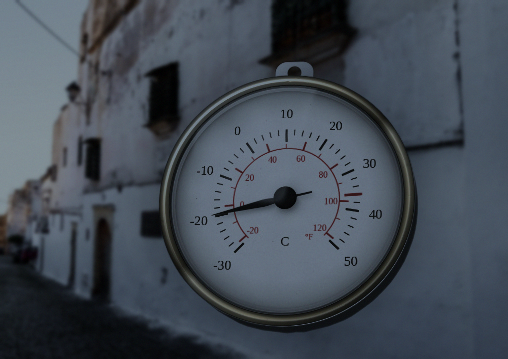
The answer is -20 °C
